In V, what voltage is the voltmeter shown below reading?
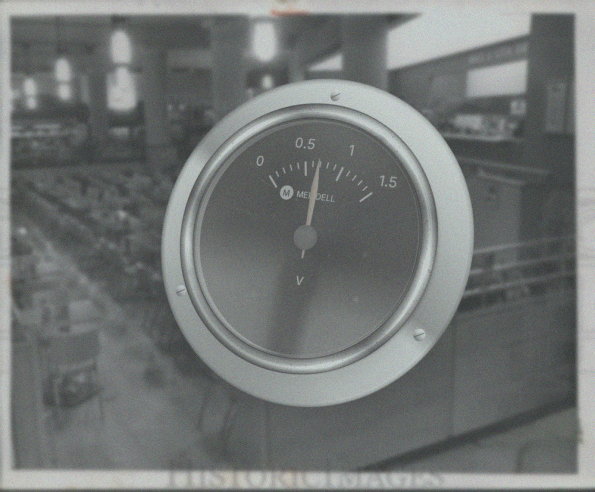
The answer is 0.7 V
